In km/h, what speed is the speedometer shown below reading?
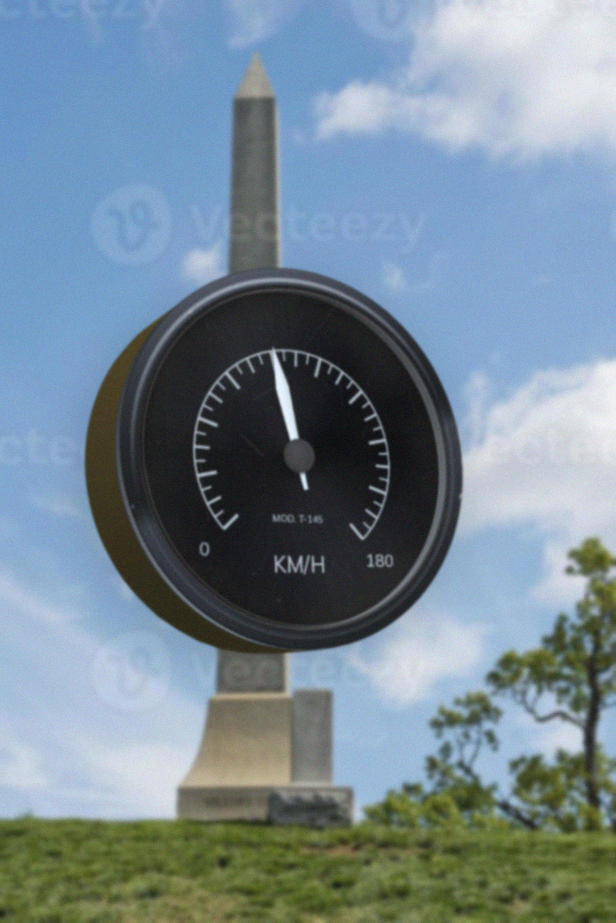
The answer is 80 km/h
